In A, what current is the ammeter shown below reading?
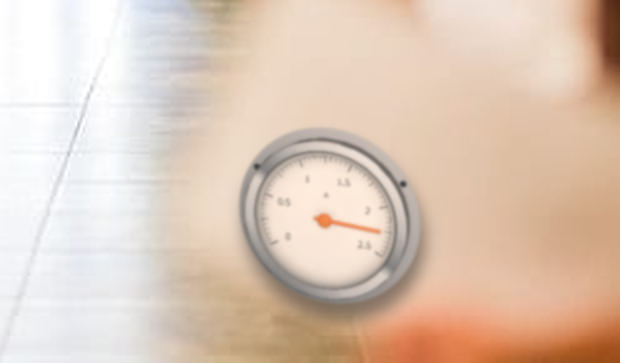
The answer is 2.25 A
